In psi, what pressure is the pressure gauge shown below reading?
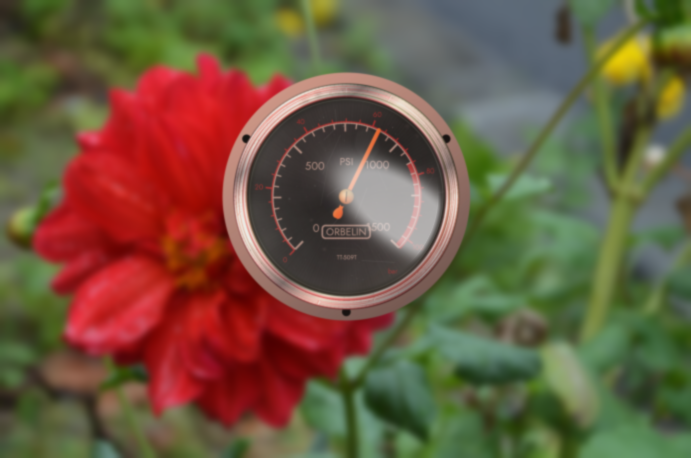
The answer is 900 psi
